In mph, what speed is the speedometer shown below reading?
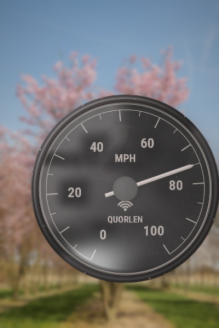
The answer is 75 mph
